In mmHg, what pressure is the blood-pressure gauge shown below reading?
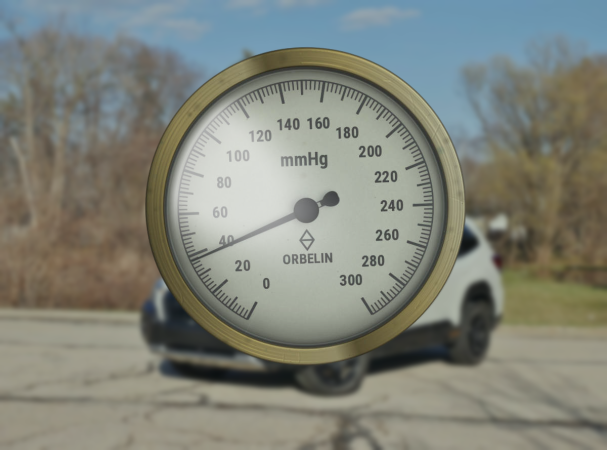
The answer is 38 mmHg
